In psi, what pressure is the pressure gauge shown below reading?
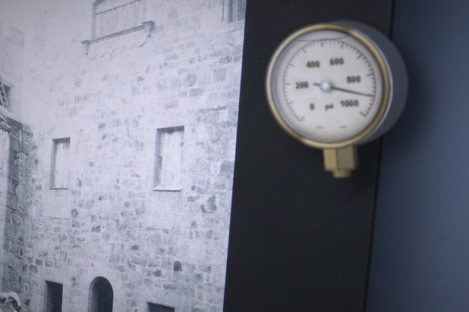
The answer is 900 psi
